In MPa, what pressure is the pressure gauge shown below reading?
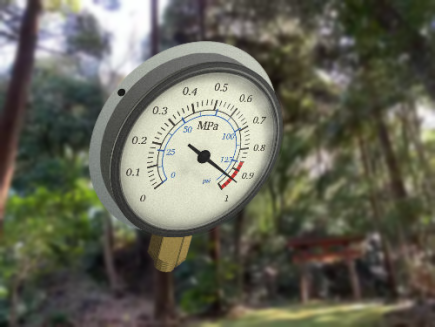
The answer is 0.94 MPa
